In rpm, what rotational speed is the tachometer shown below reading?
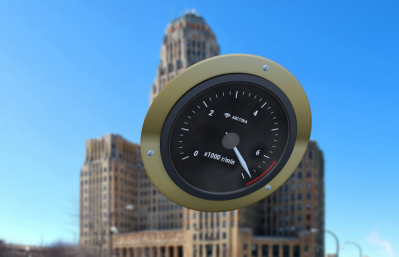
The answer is 6800 rpm
